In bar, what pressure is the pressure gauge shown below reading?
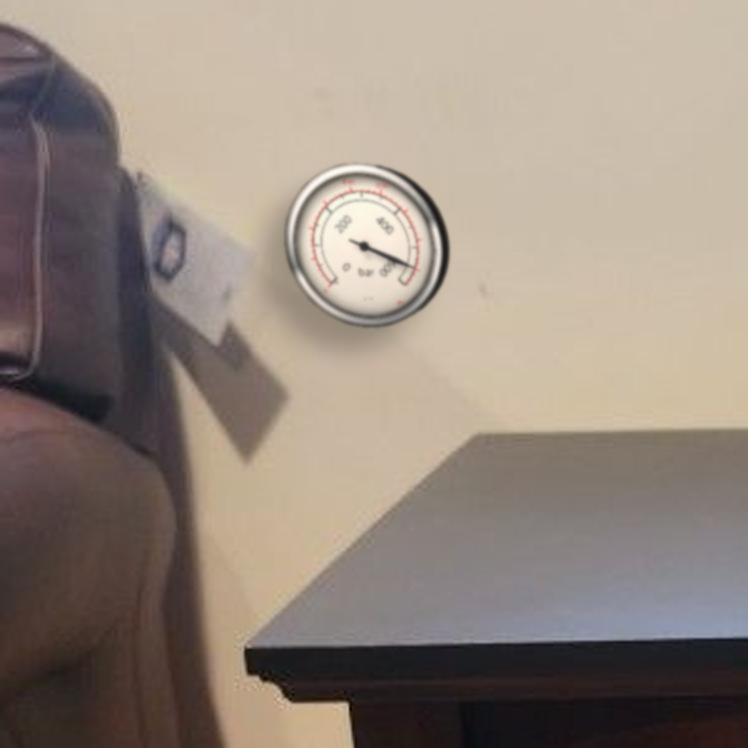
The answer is 550 bar
